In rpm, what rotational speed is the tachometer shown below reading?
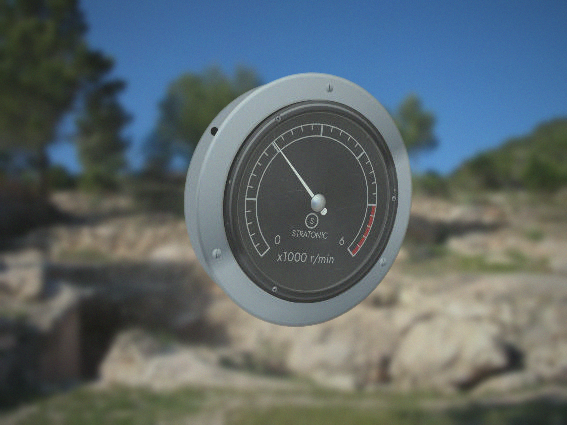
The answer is 2000 rpm
